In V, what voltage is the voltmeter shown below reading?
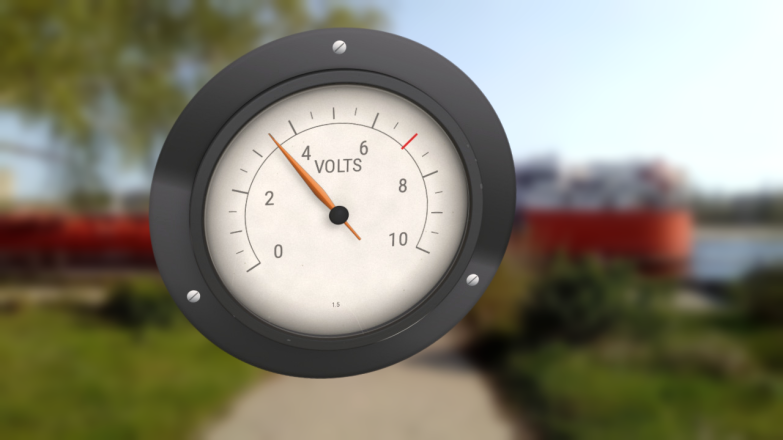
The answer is 3.5 V
